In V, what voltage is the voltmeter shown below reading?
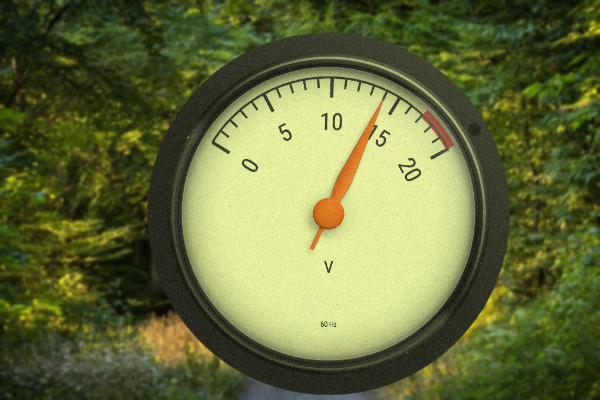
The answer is 14 V
